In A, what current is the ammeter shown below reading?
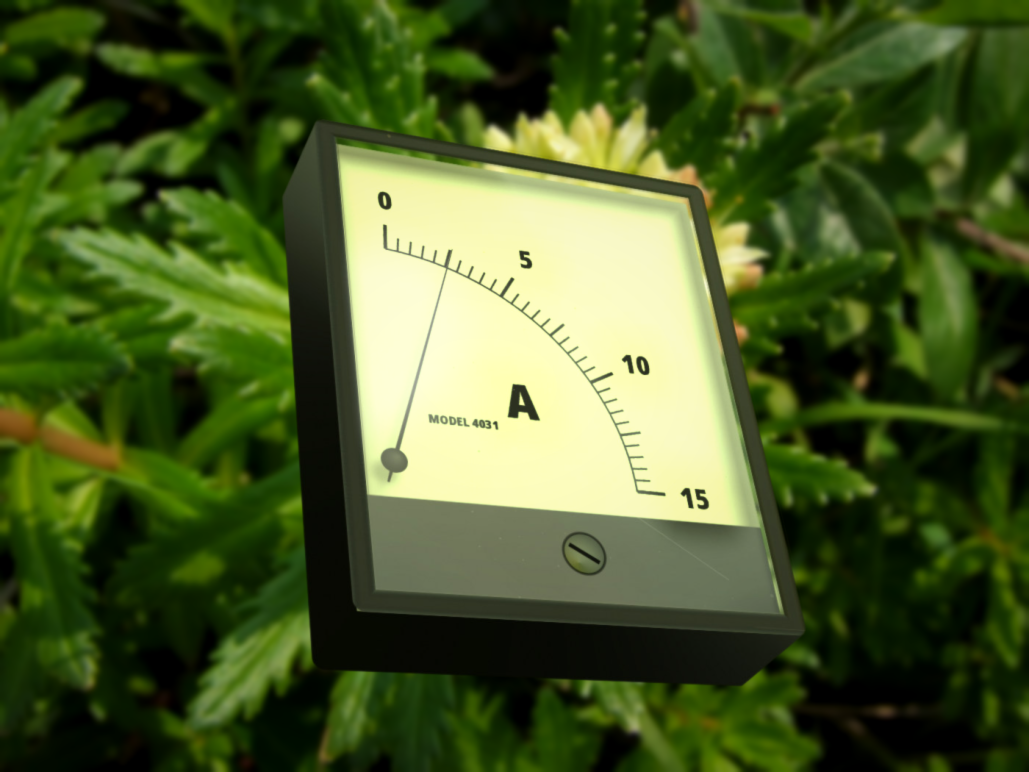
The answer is 2.5 A
